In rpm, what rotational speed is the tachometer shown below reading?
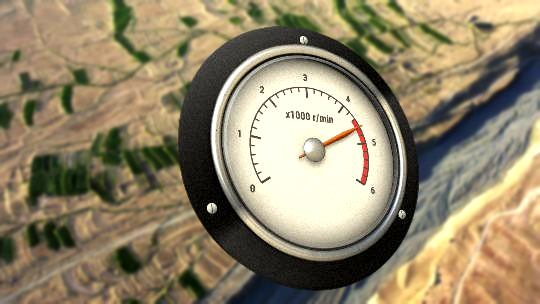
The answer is 4600 rpm
